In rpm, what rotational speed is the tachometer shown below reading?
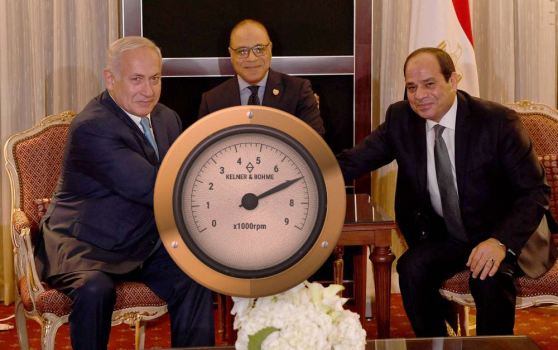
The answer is 7000 rpm
